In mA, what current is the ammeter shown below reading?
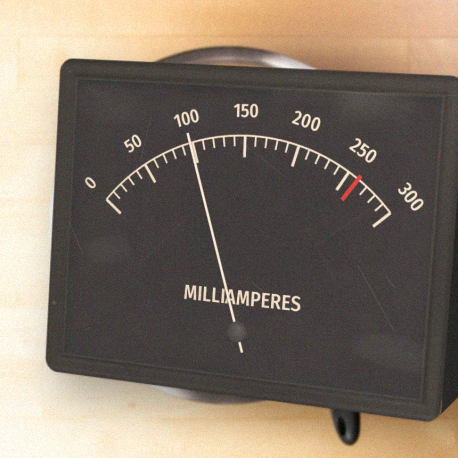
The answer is 100 mA
